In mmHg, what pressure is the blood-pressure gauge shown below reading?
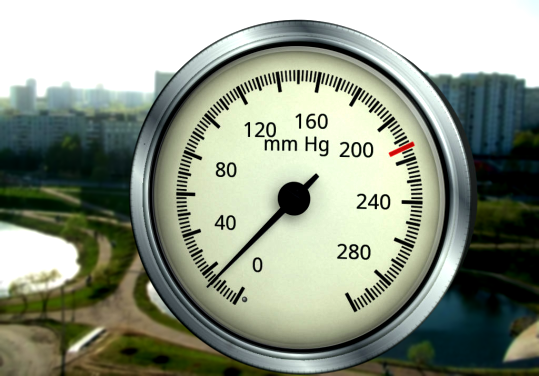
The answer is 14 mmHg
